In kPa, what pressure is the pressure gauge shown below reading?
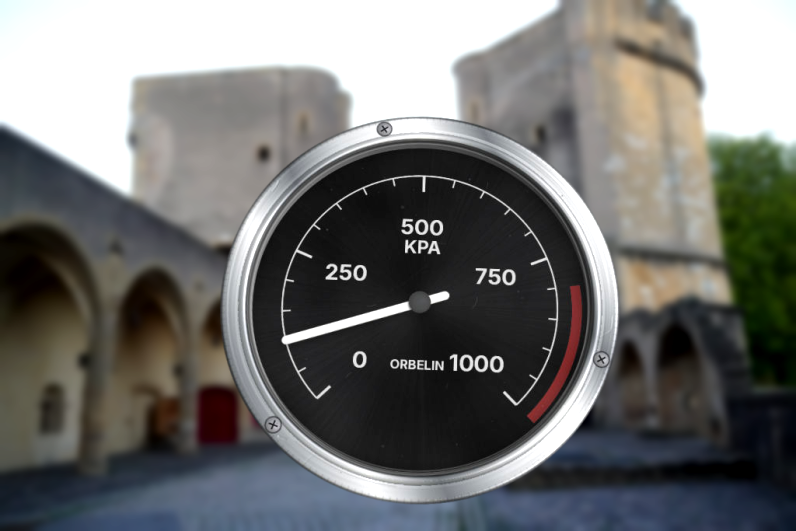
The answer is 100 kPa
